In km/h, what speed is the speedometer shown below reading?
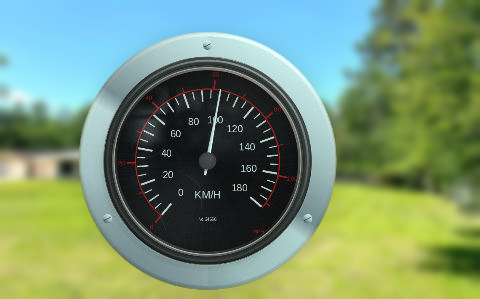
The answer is 100 km/h
